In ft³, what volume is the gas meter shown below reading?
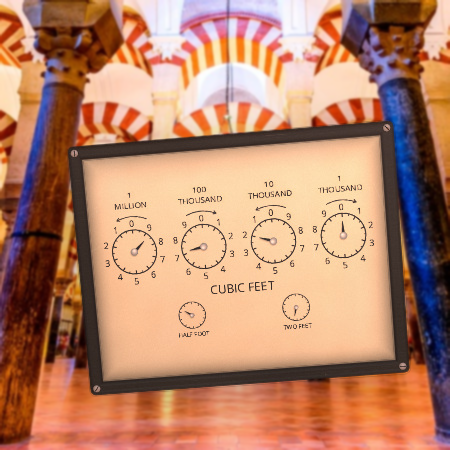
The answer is 872000 ft³
